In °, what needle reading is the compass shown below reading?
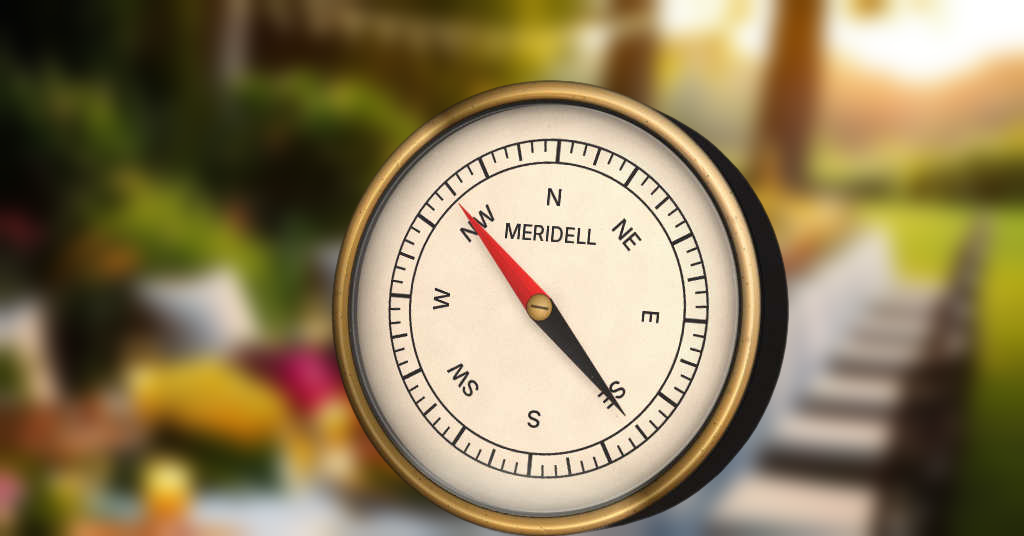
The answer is 315 °
